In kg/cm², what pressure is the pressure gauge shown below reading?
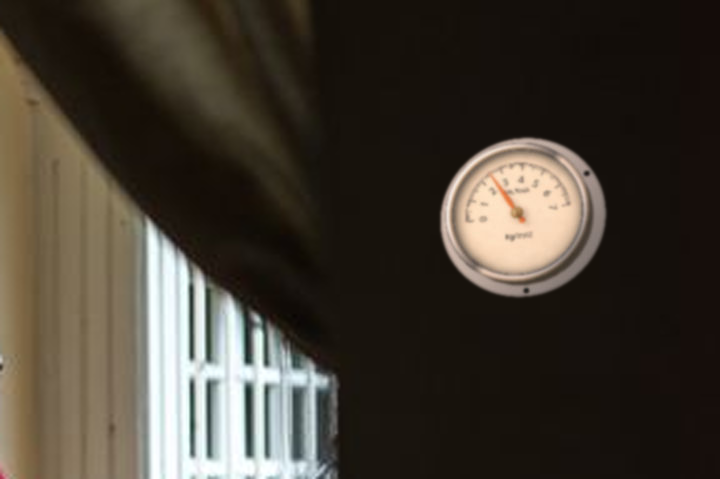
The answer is 2.5 kg/cm²
